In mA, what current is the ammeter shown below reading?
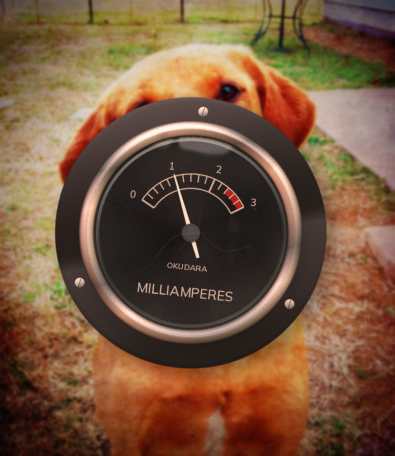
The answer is 1 mA
